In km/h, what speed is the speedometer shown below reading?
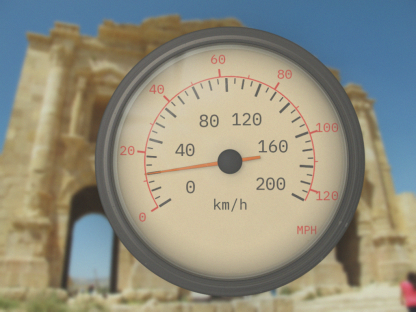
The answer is 20 km/h
